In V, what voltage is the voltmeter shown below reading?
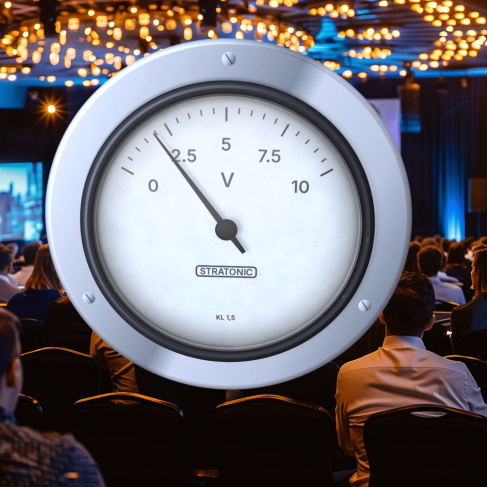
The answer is 2 V
